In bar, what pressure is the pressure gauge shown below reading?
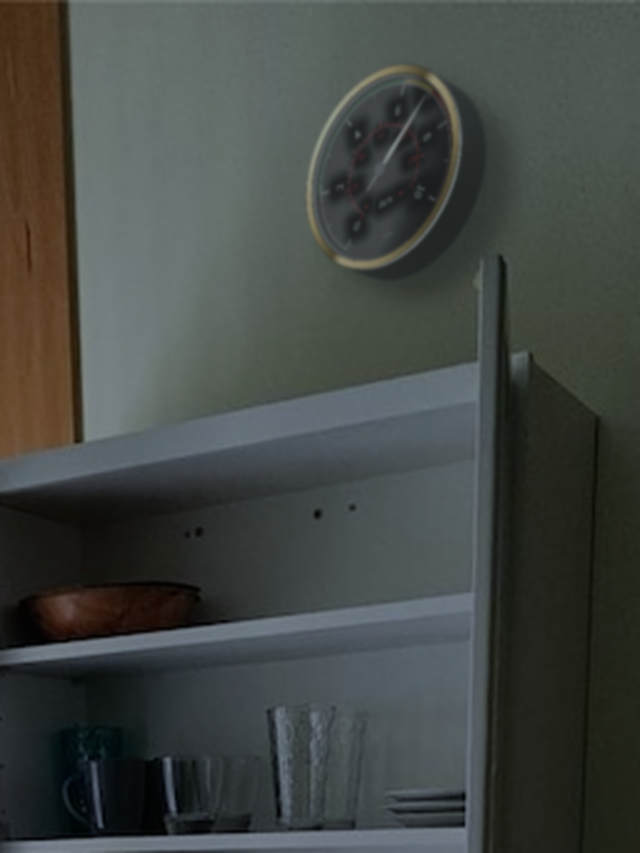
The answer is 7 bar
